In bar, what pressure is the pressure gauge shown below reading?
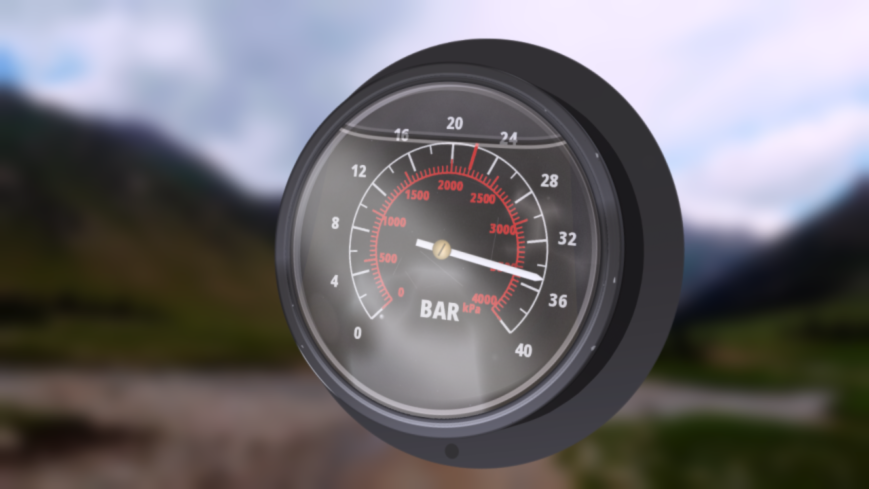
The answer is 35 bar
